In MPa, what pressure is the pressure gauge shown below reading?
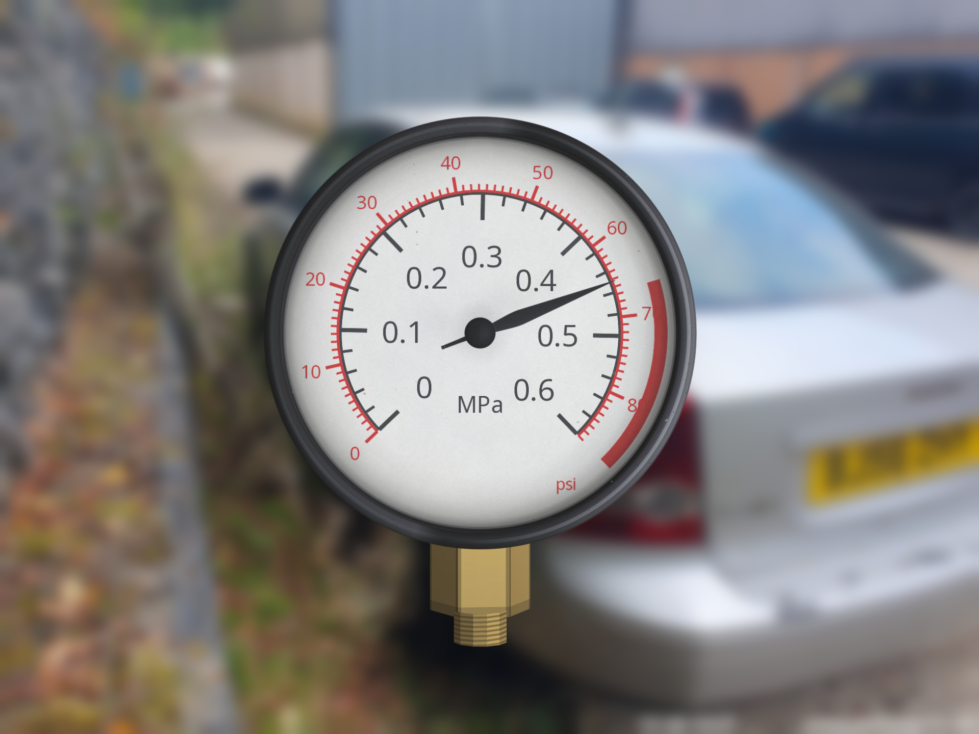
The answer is 0.45 MPa
